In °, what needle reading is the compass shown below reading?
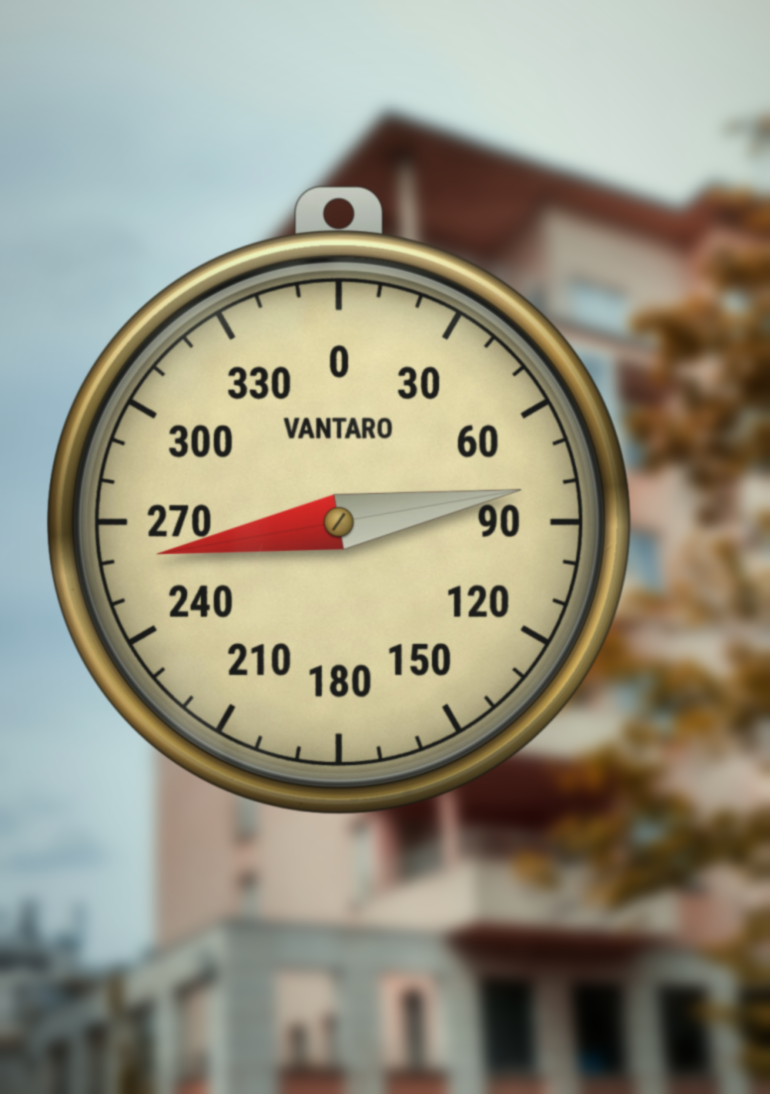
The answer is 260 °
